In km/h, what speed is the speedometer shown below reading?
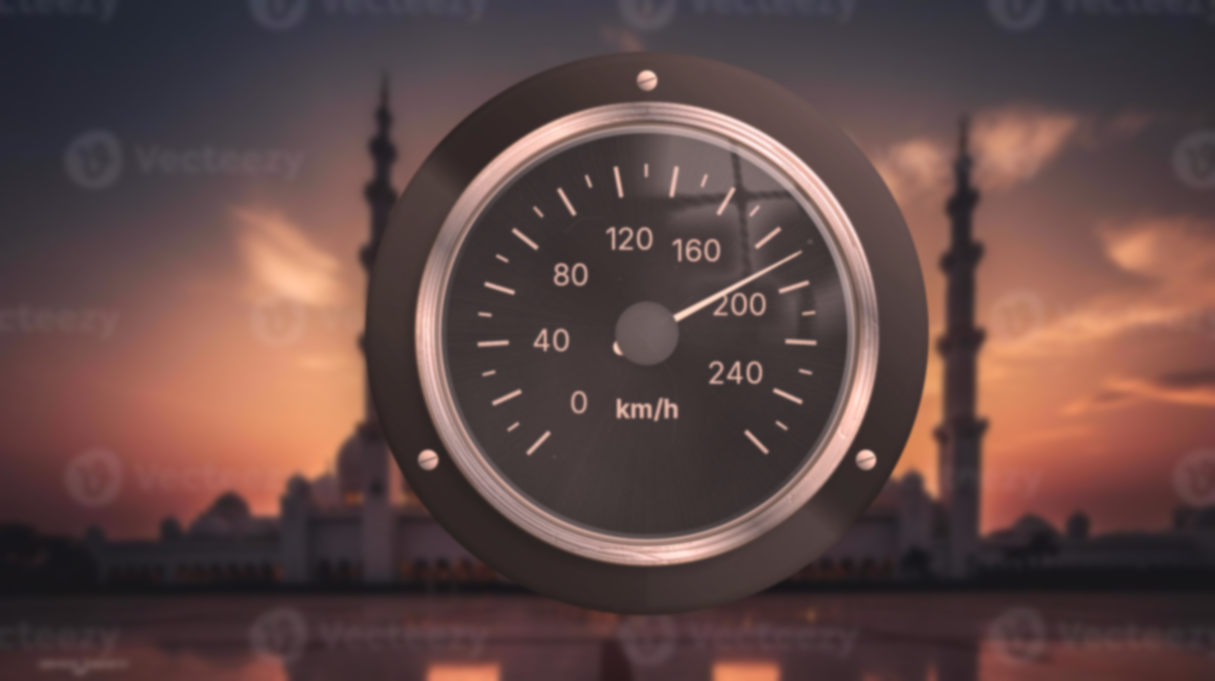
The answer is 190 km/h
